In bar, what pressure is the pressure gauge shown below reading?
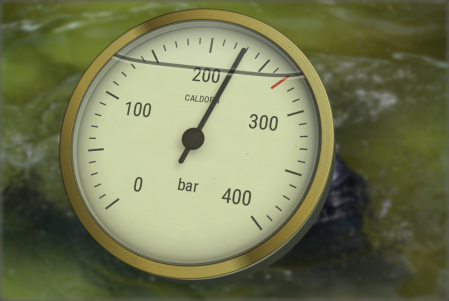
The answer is 230 bar
